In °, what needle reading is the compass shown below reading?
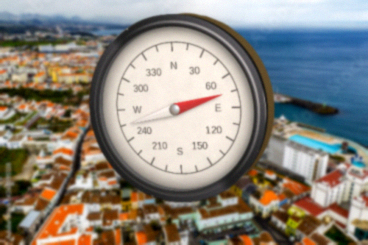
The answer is 75 °
